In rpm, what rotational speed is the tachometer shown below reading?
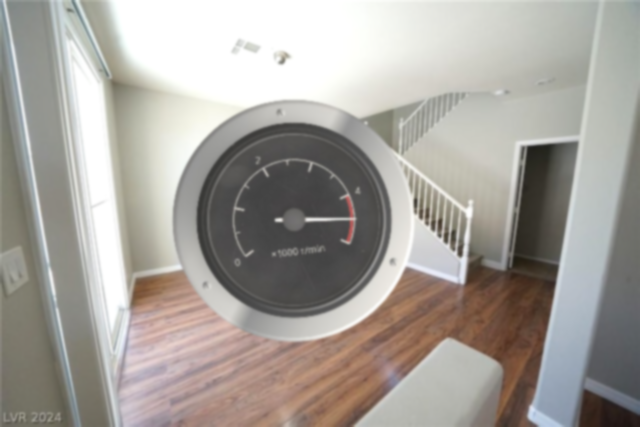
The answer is 4500 rpm
